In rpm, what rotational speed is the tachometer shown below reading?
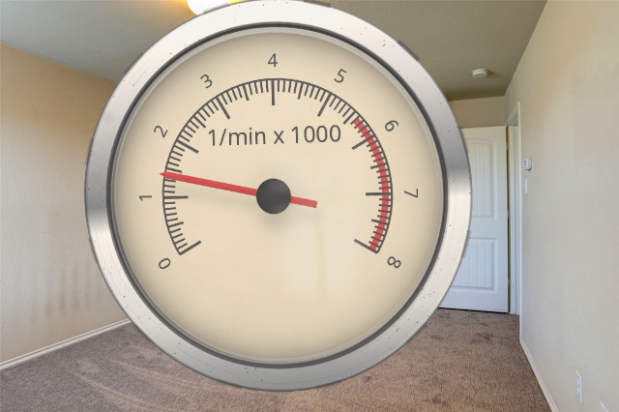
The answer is 1400 rpm
